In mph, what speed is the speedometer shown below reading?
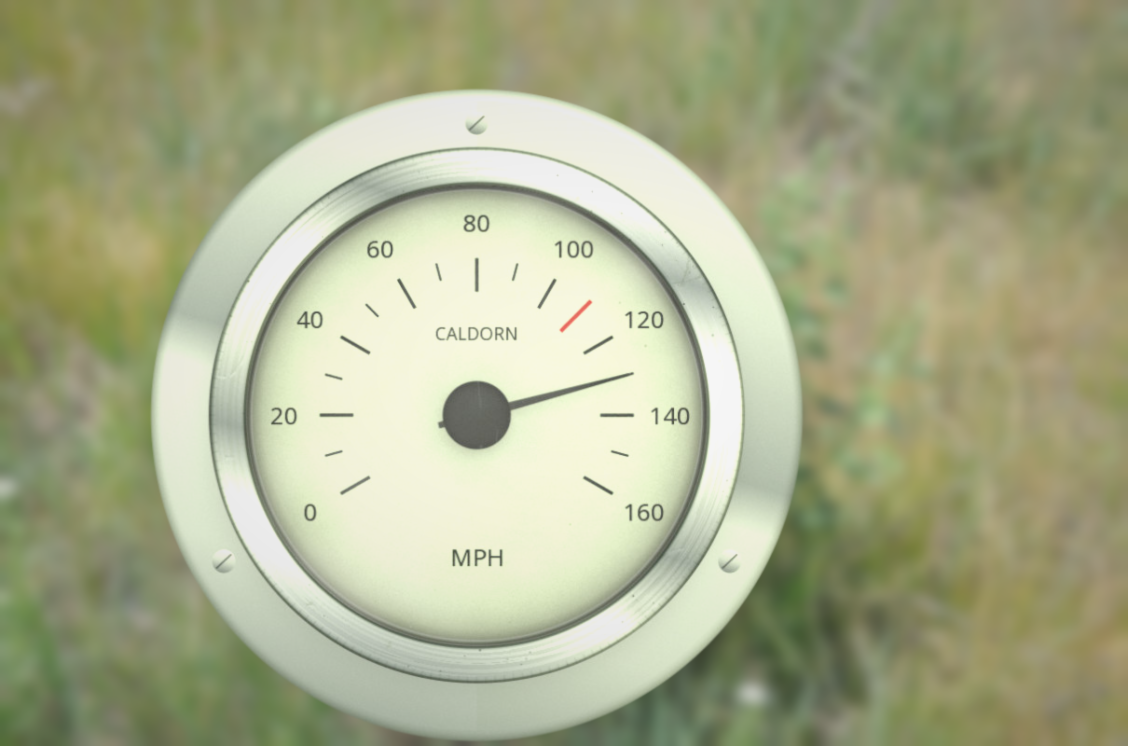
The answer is 130 mph
